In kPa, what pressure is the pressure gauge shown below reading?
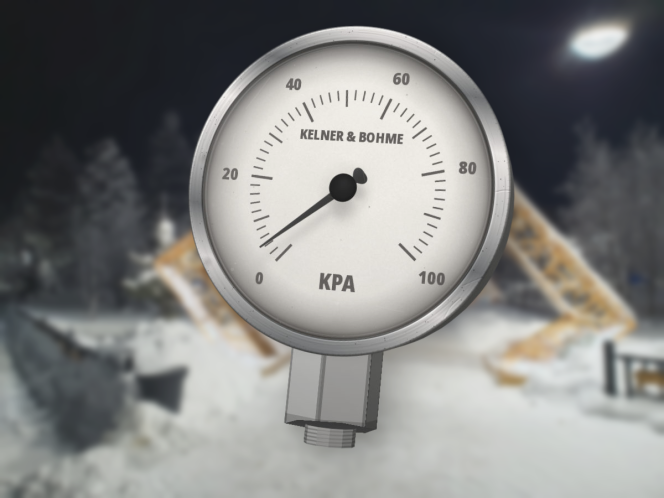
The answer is 4 kPa
